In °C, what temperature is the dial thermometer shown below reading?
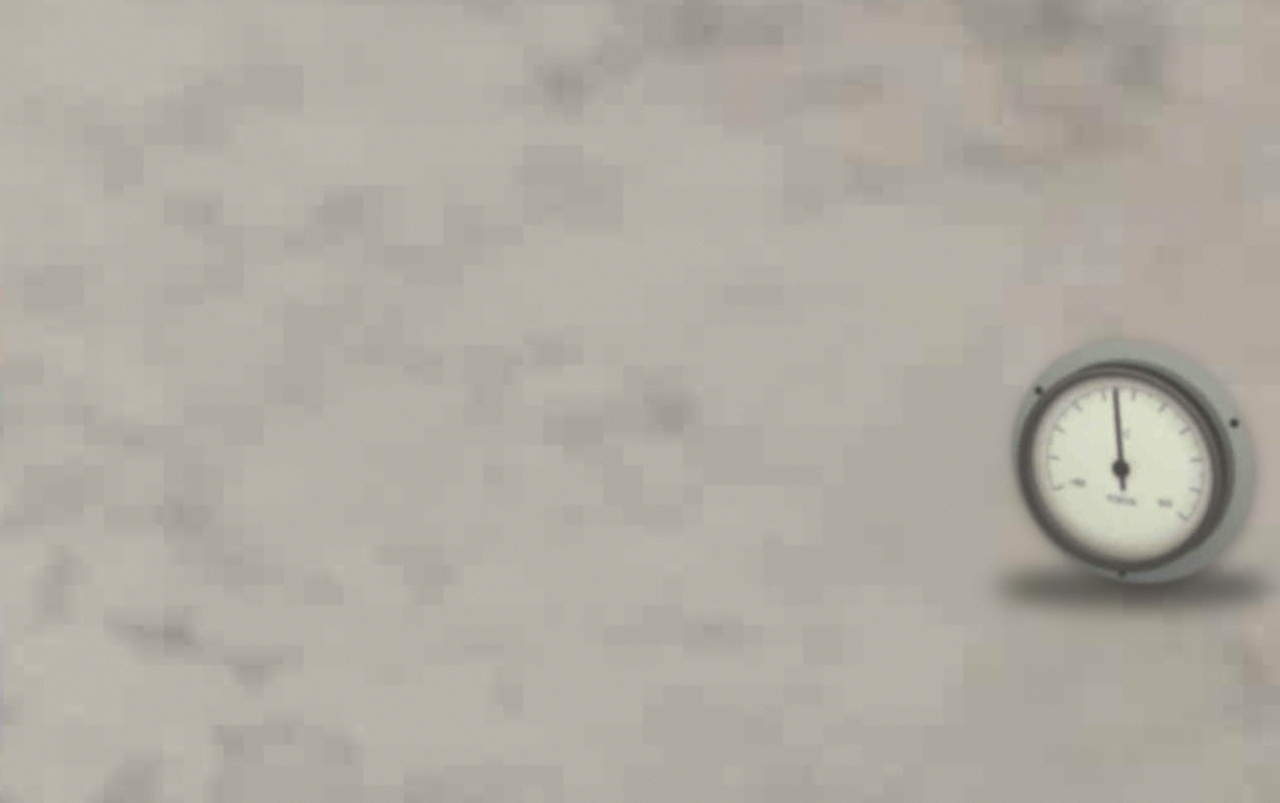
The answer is 5 °C
